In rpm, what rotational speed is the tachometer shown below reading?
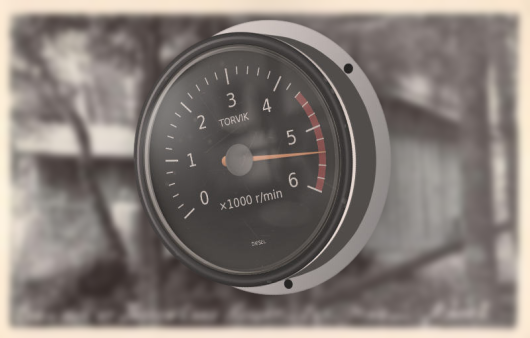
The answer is 5400 rpm
